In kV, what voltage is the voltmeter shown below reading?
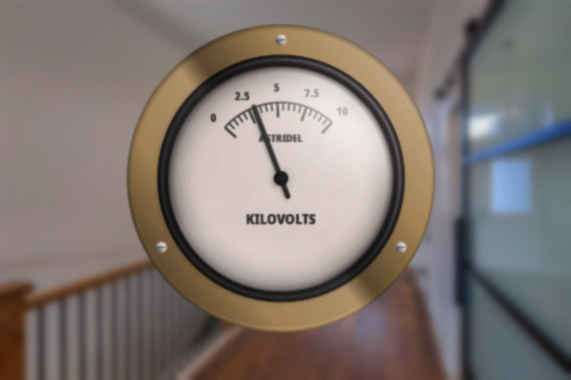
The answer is 3 kV
